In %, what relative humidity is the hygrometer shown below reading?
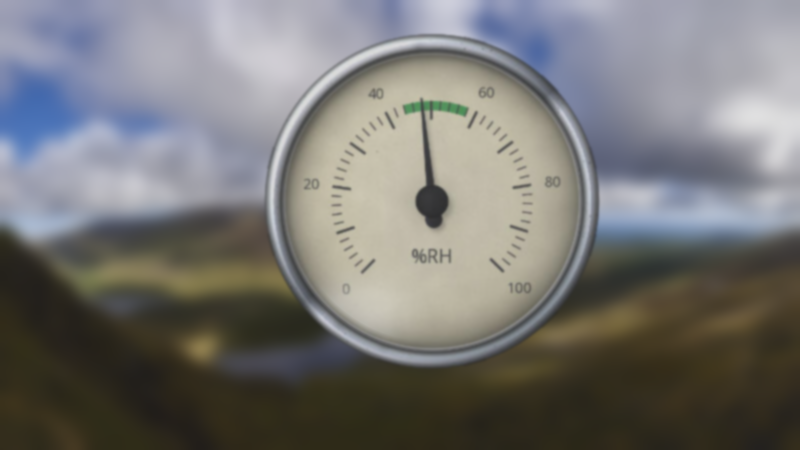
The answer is 48 %
